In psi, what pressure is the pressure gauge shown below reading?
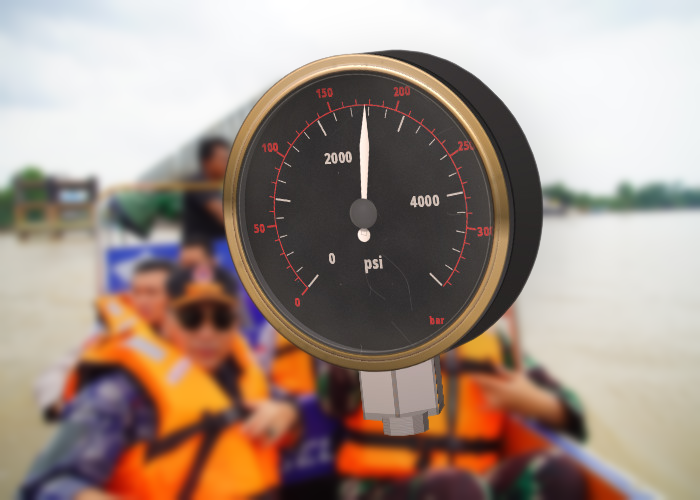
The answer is 2600 psi
